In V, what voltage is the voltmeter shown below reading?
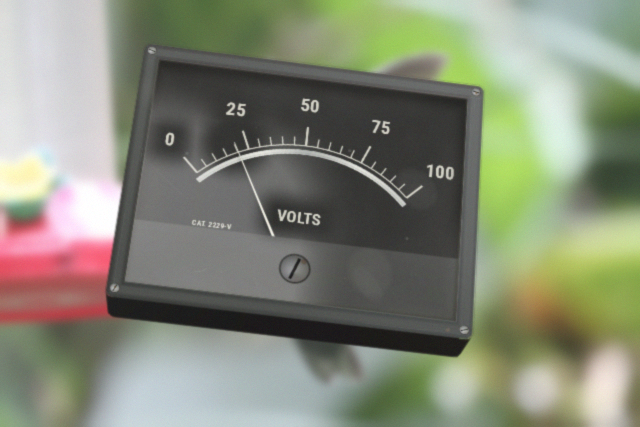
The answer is 20 V
